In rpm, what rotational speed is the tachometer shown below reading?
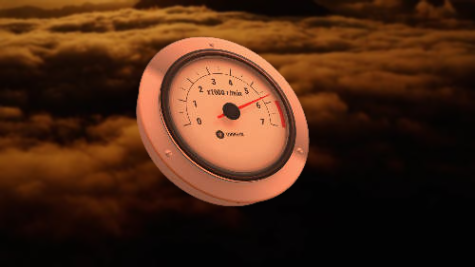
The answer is 5750 rpm
